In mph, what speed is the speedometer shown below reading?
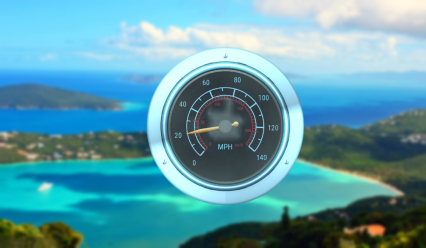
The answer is 20 mph
